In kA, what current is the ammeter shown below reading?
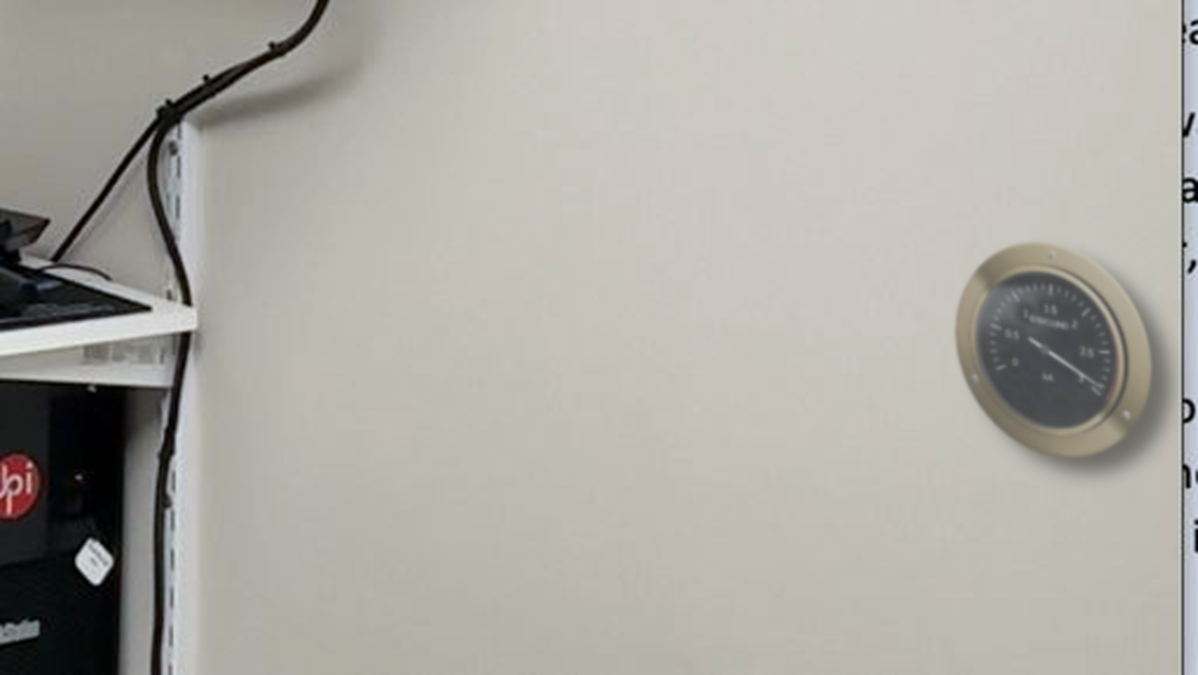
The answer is 2.9 kA
